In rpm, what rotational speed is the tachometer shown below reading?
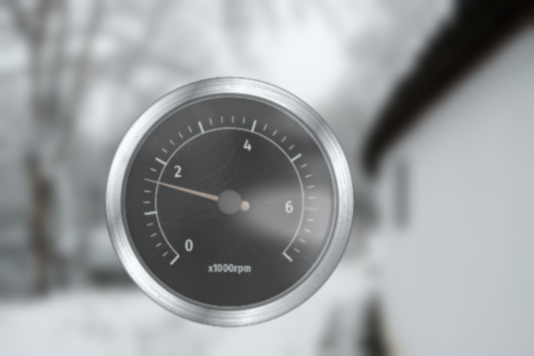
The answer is 1600 rpm
